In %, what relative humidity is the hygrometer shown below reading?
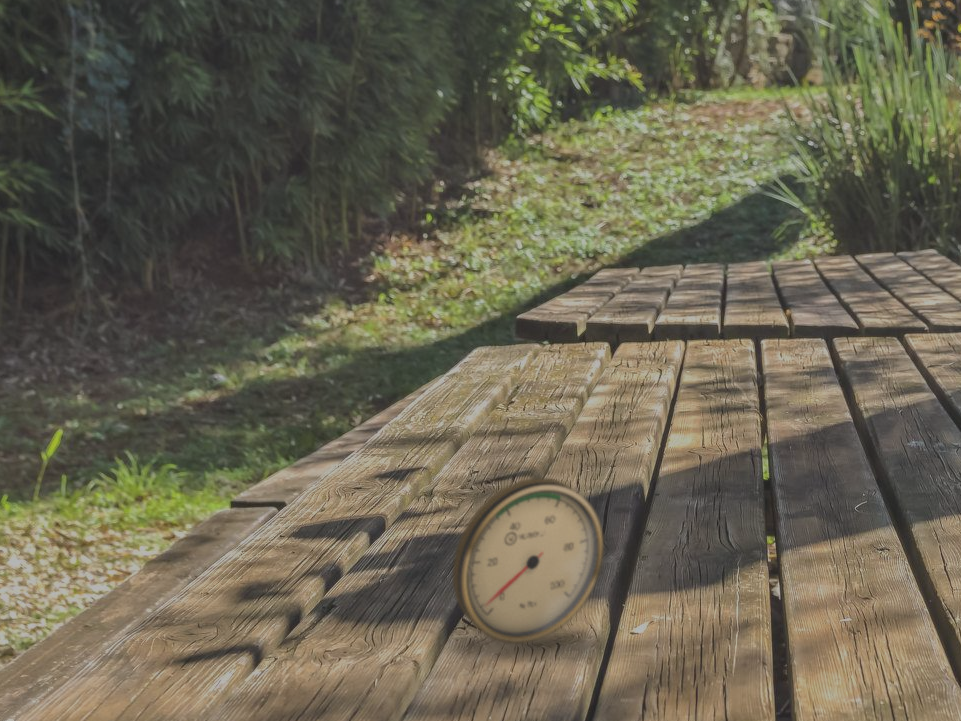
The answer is 4 %
